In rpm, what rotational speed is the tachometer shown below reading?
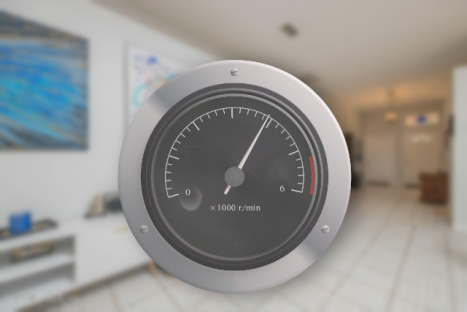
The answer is 3900 rpm
